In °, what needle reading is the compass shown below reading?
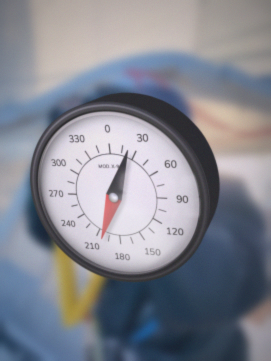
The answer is 202.5 °
